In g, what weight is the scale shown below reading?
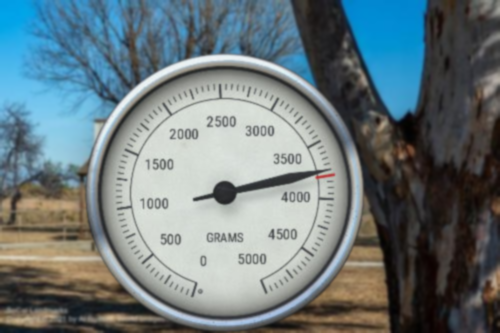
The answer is 3750 g
